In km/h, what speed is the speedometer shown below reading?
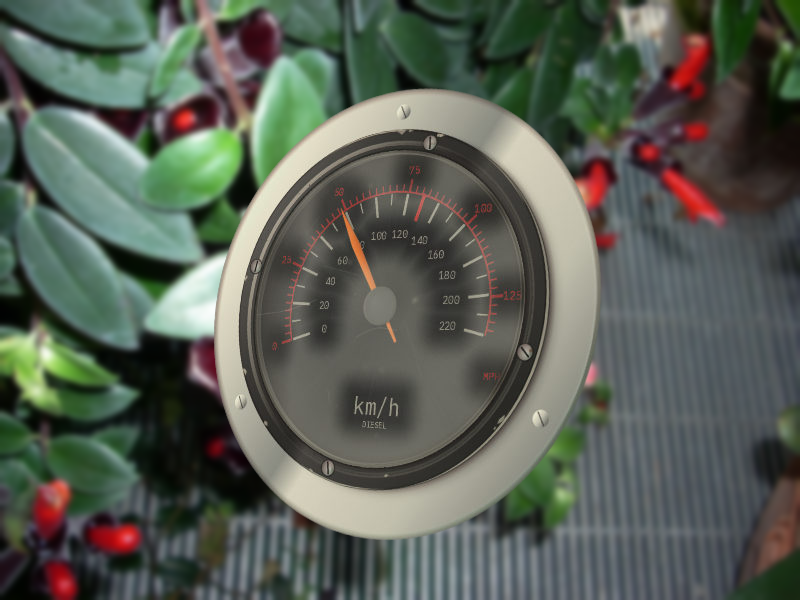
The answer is 80 km/h
